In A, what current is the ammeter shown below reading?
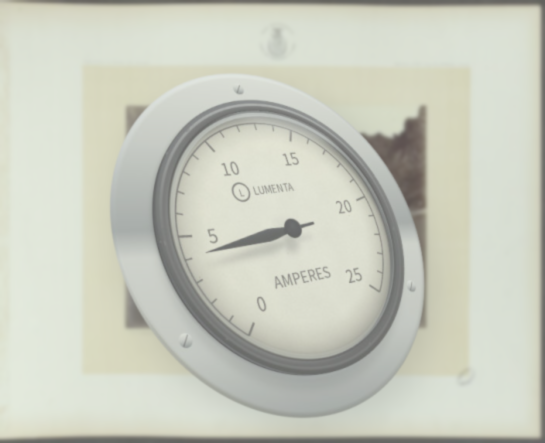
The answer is 4 A
